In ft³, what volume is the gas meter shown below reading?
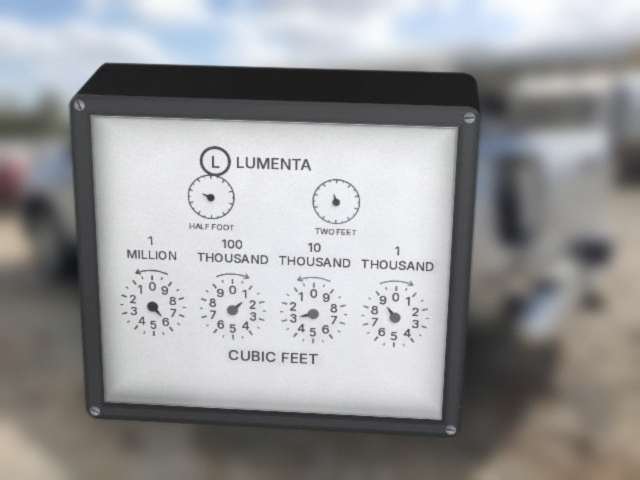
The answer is 612900 ft³
